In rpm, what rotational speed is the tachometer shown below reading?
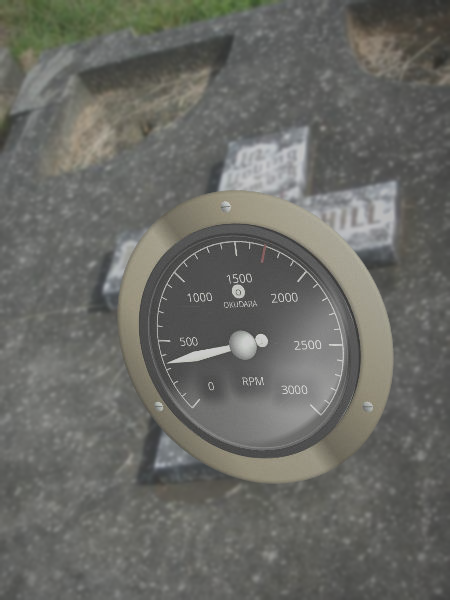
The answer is 350 rpm
